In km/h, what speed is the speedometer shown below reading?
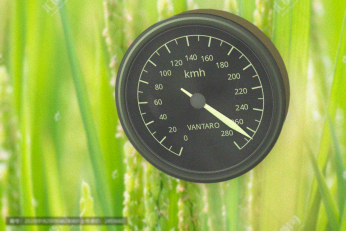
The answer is 265 km/h
